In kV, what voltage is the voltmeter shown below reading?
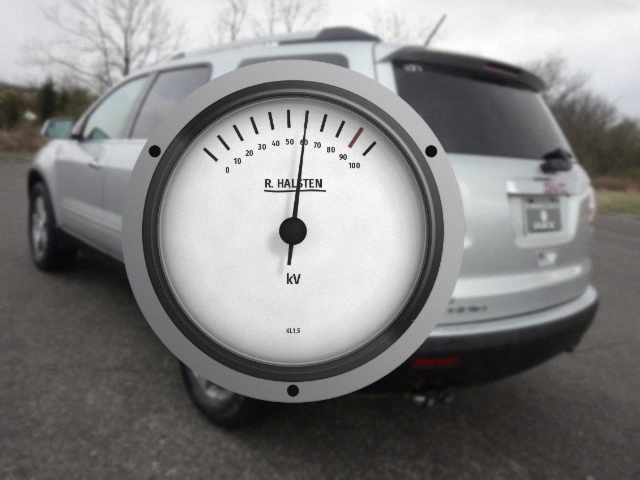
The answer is 60 kV
